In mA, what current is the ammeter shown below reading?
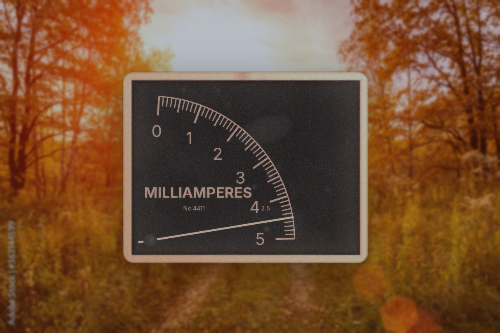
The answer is 4.5 mA
